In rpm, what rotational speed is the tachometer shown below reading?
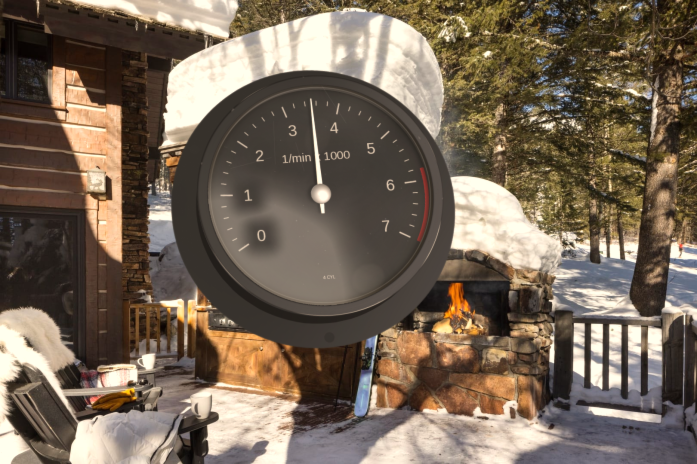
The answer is 3500 rpm
